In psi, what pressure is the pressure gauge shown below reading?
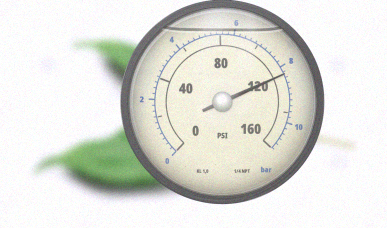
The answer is 120 psi
